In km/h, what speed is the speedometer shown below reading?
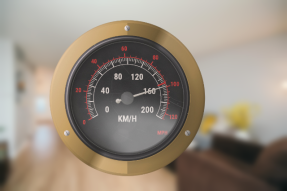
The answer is 160 km/h
